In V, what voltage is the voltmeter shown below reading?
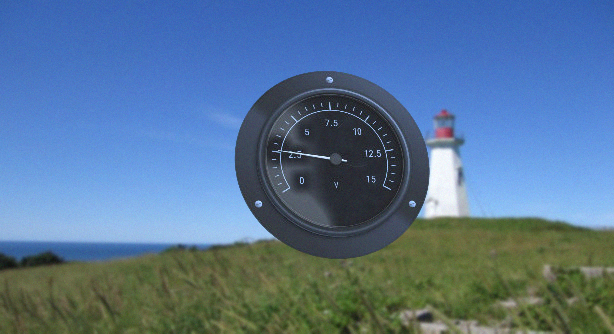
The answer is 2.5 V
